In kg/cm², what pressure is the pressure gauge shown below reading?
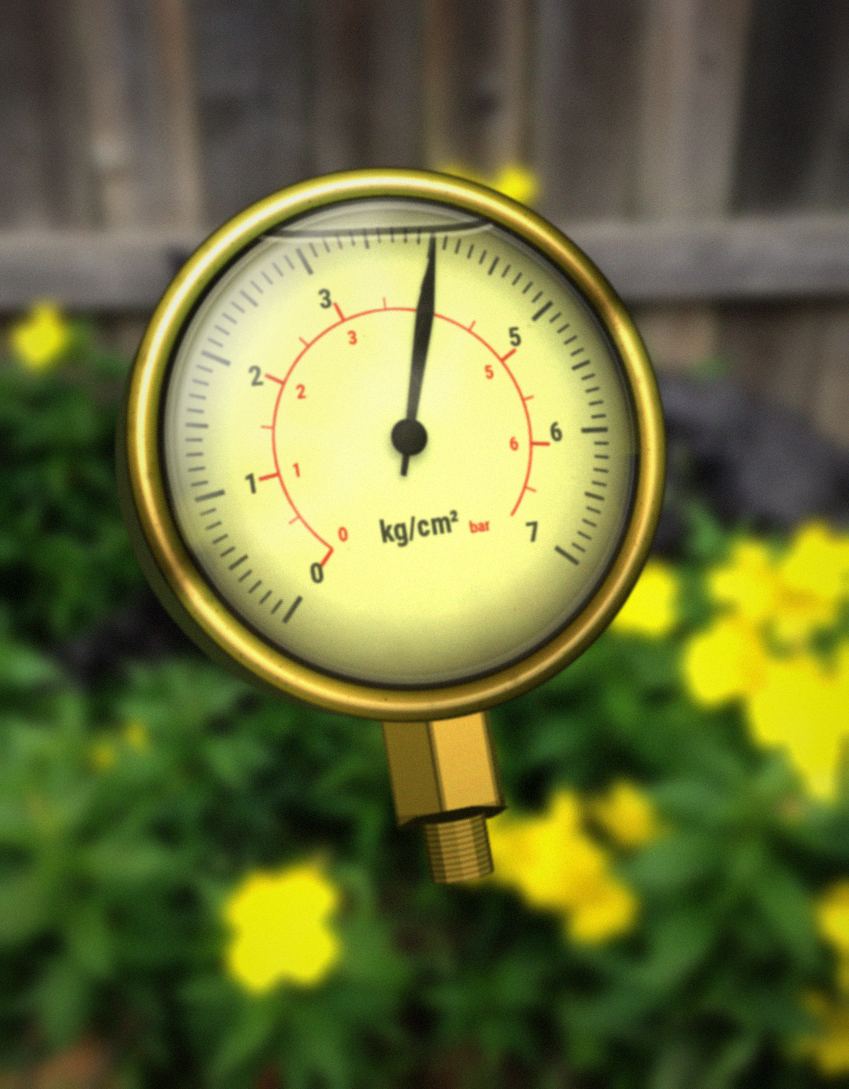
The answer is 4 kg/cm²
